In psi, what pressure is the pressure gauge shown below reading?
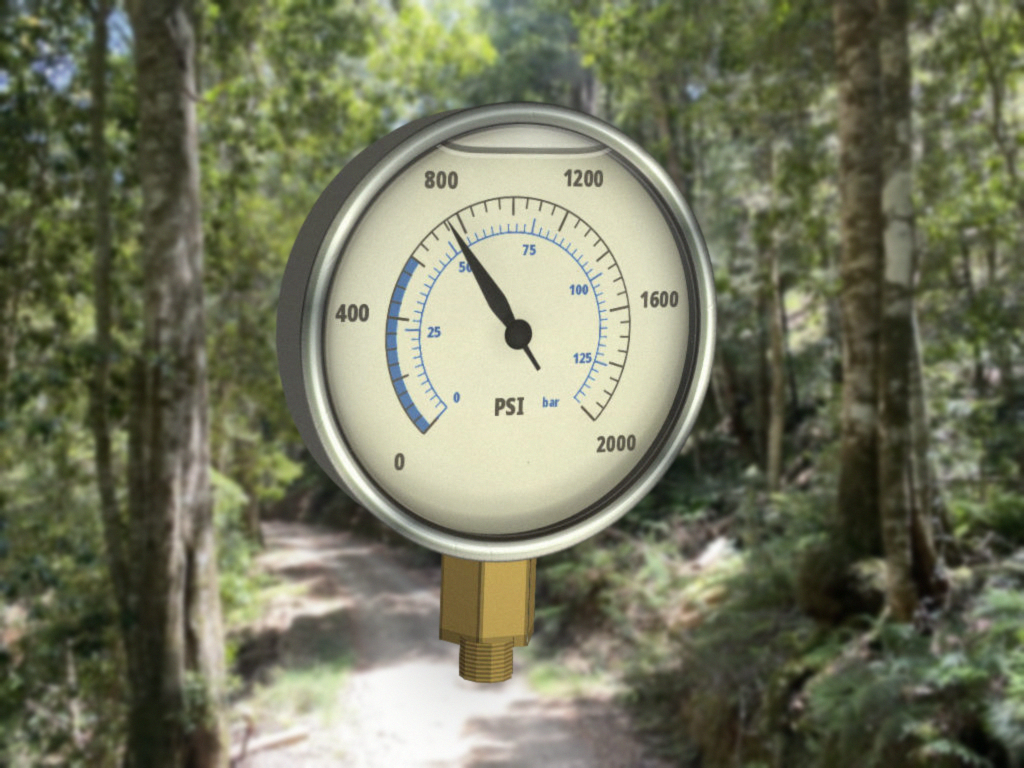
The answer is 750 psi
